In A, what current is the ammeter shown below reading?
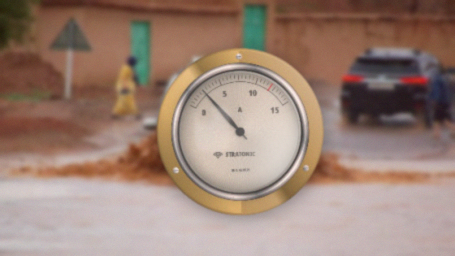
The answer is 2.5 A
